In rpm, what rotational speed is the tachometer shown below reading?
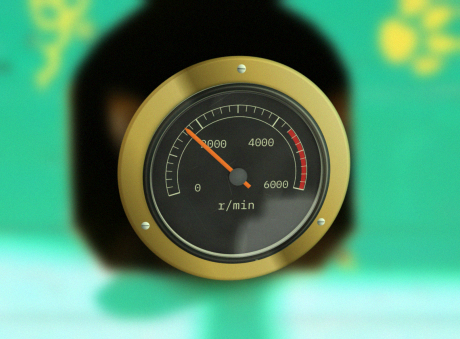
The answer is 1700 rpm
